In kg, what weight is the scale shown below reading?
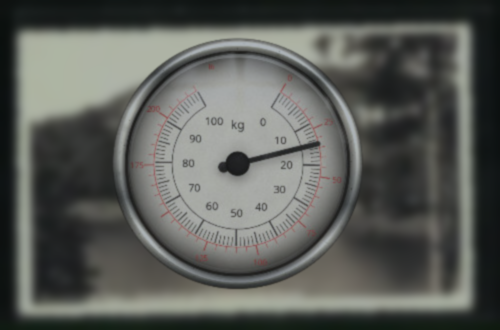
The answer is 15 kg
